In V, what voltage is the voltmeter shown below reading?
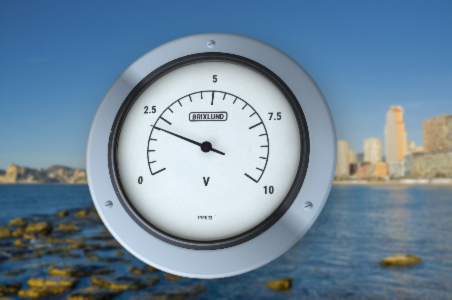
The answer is 2 V
